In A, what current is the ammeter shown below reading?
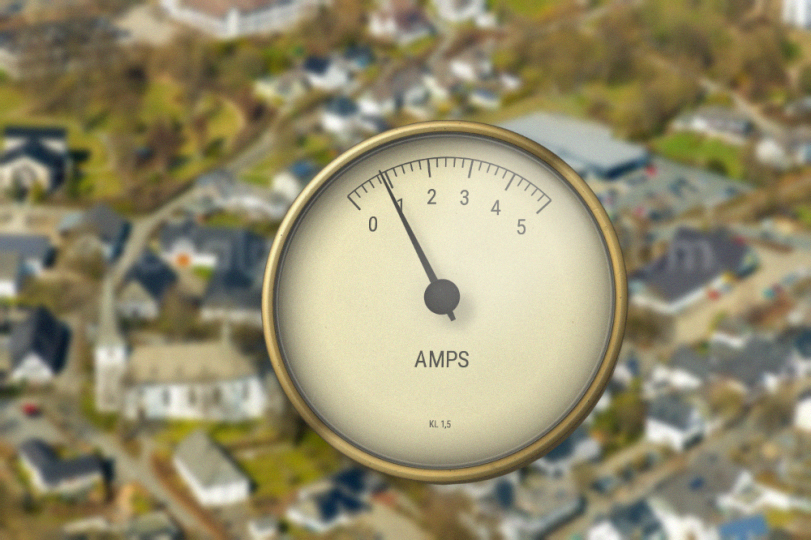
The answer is 0.9 A
